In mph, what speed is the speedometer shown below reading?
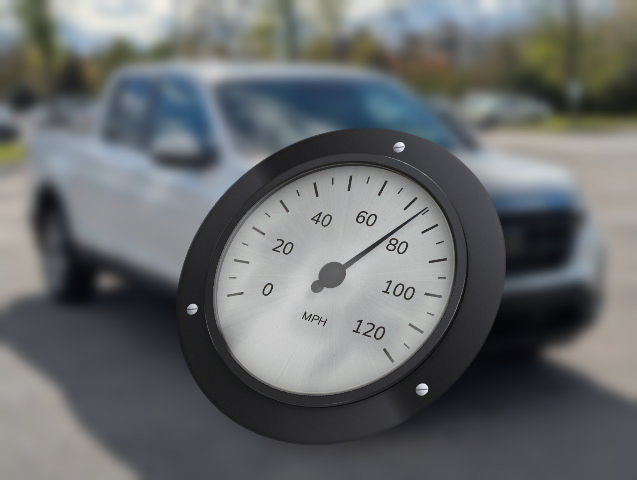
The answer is 75 mph
